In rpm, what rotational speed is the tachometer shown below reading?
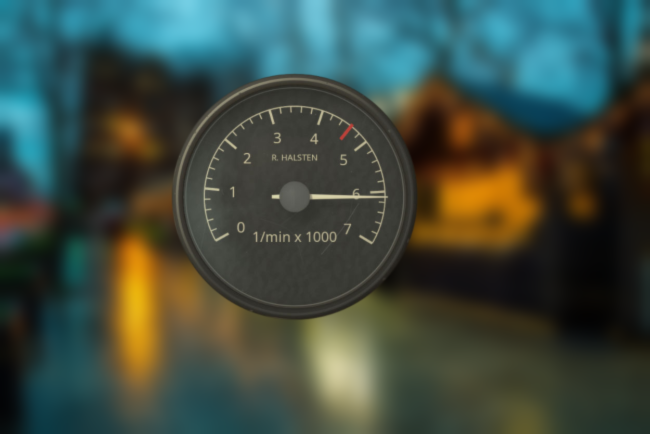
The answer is 6100 rpm
